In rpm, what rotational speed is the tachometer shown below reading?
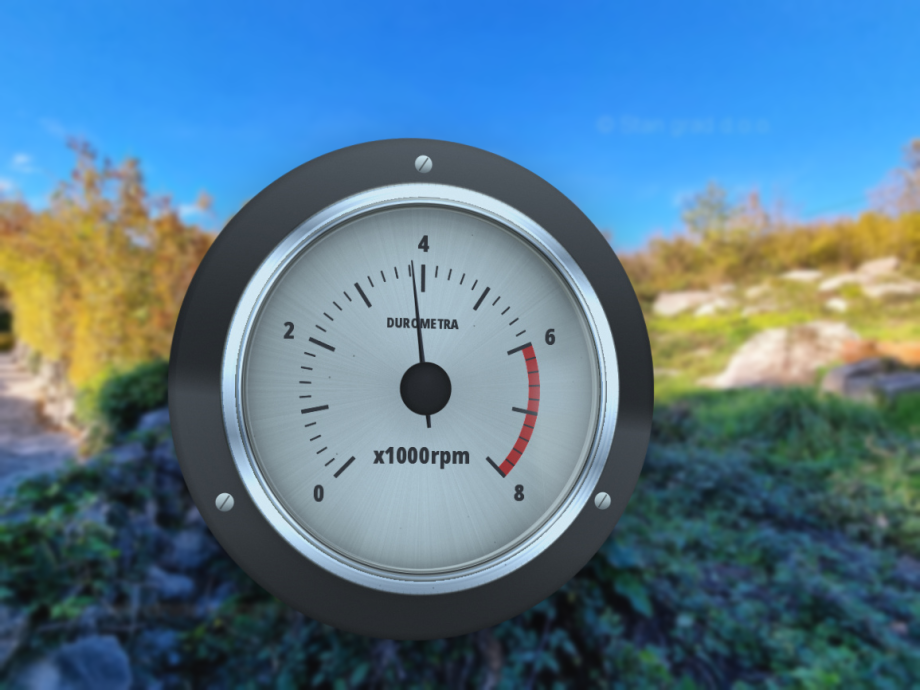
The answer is 3800 rpm
